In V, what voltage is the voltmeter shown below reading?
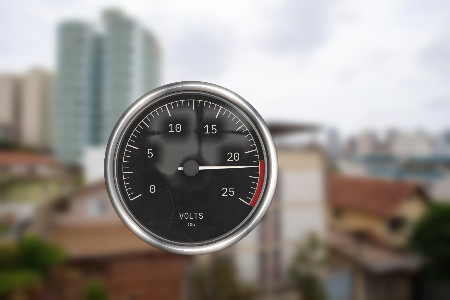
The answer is 21.5 V
